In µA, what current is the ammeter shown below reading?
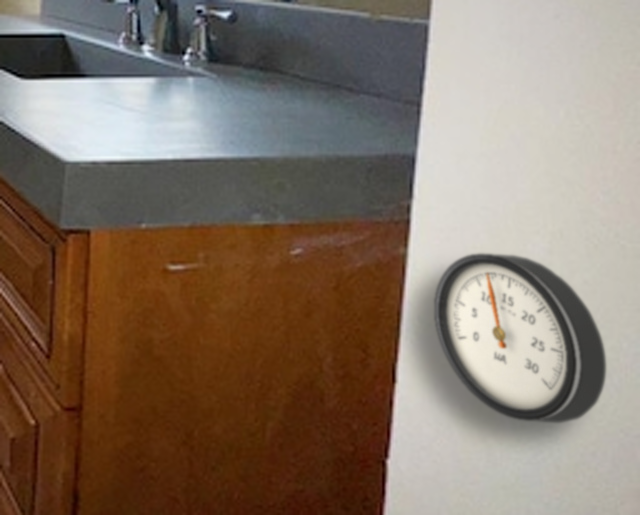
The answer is 12.5 µA
